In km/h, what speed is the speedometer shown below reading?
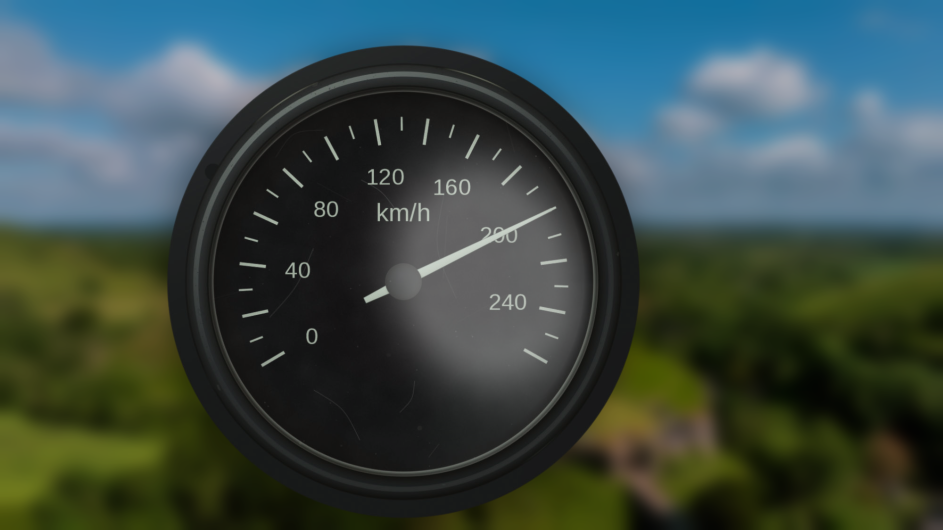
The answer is 200 km/h
